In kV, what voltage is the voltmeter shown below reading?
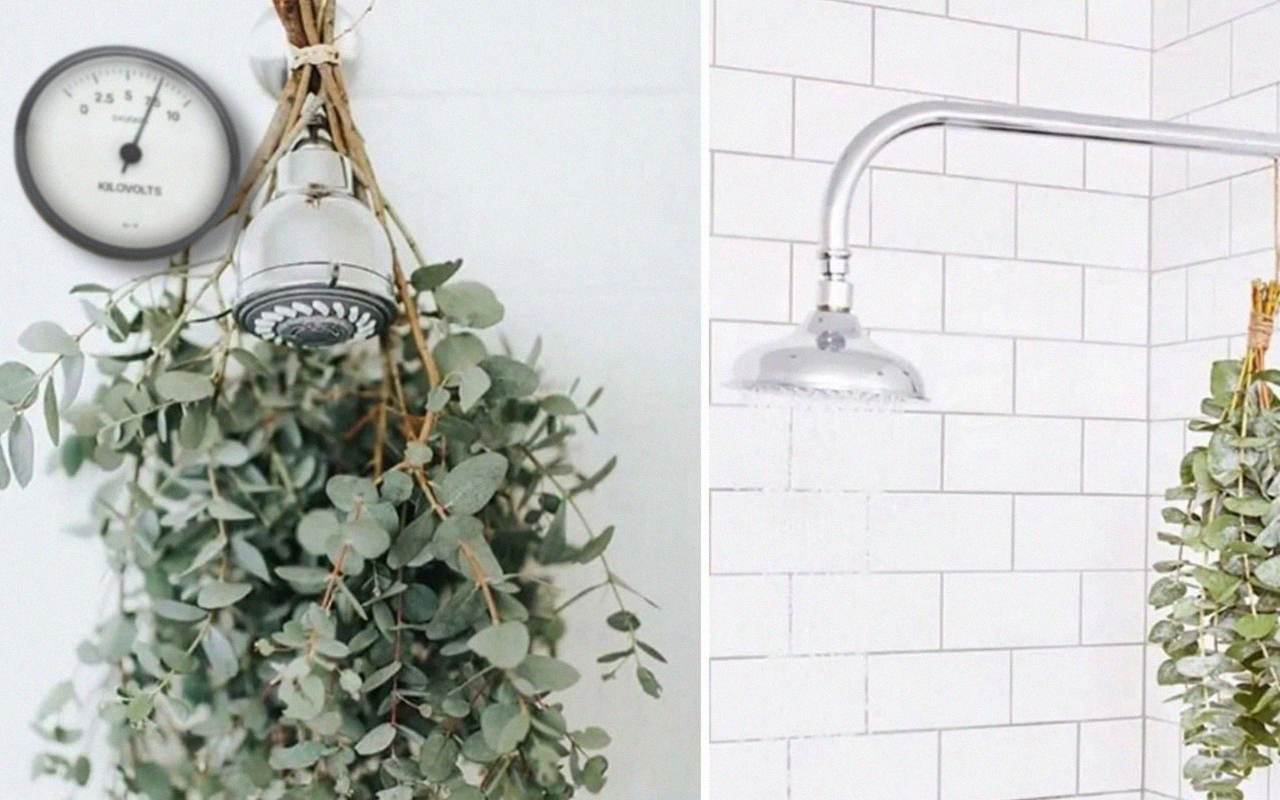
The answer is 7.5 kV
